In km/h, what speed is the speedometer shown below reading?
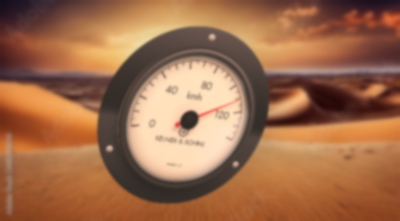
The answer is 110 km/h
